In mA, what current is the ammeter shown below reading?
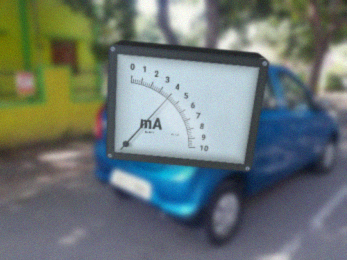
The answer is 4 mA
